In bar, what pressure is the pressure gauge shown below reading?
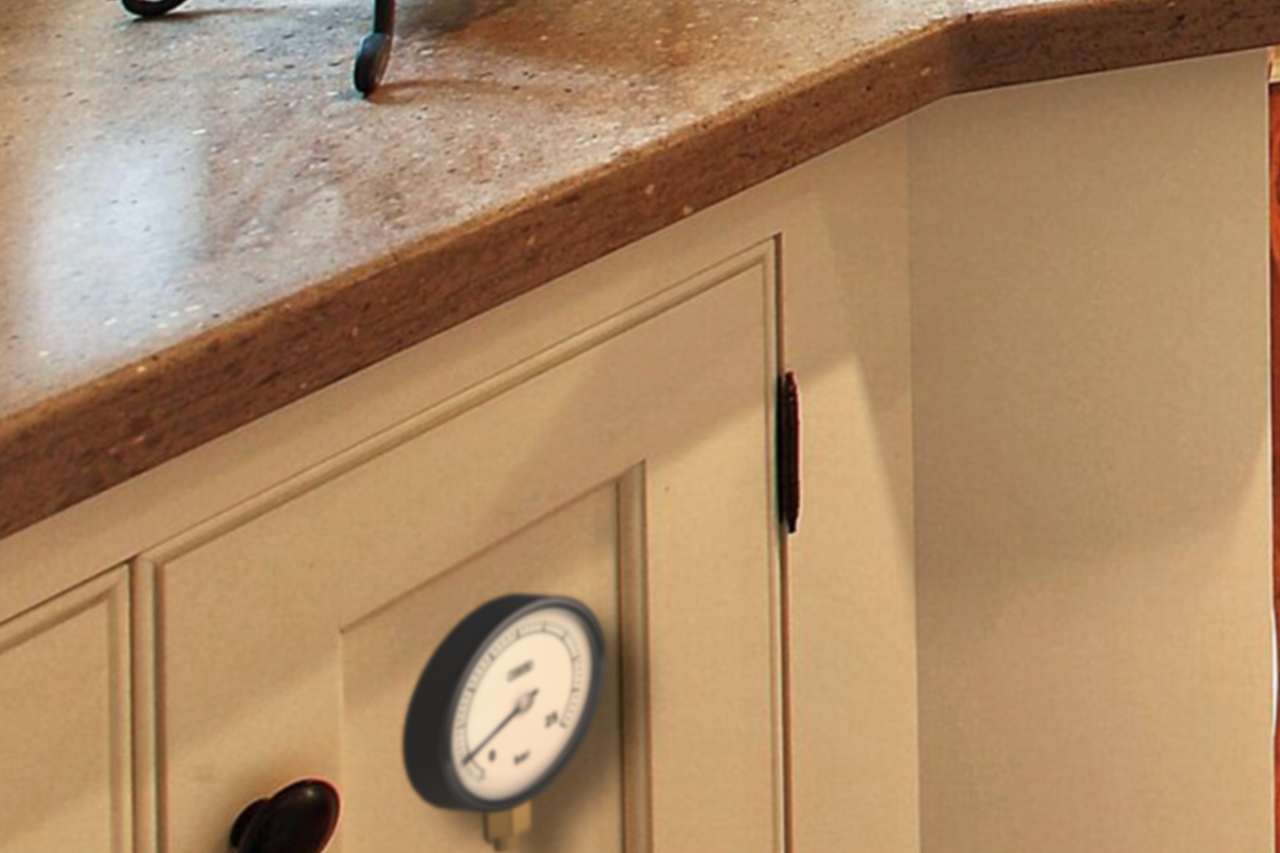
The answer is 2.5 bar
